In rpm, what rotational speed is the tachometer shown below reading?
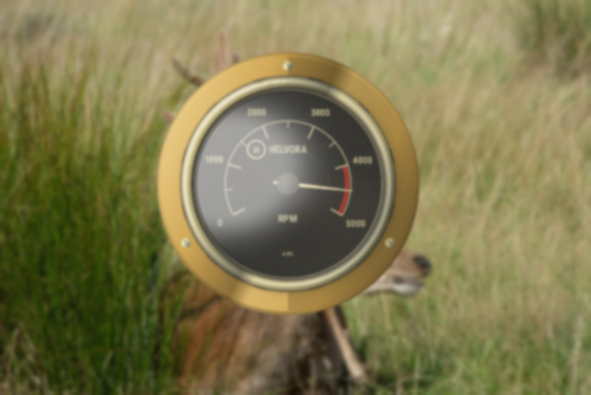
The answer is 4500 rpm
